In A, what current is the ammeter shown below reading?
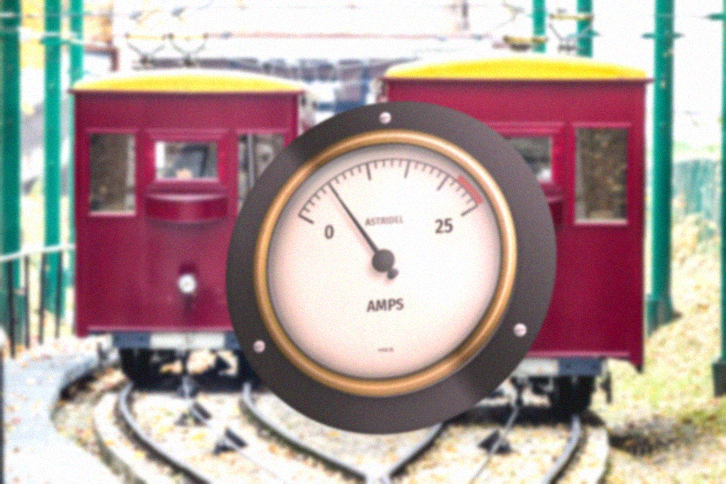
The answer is 5 A
